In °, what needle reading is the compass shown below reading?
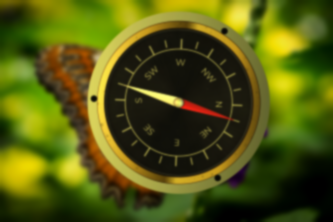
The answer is 15 °
